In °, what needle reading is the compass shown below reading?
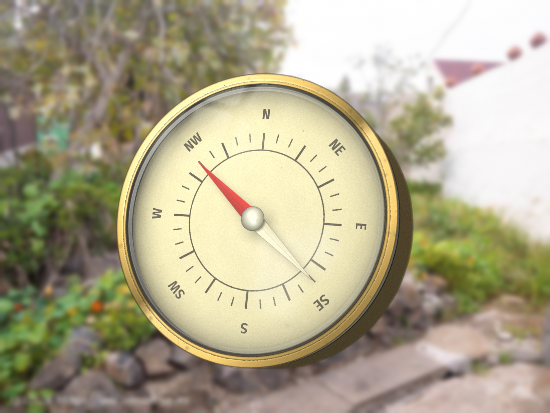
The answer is 310 °
